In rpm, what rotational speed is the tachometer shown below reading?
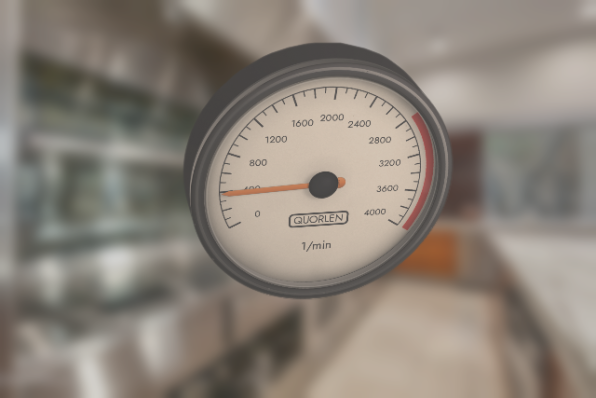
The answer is 400 rpm
